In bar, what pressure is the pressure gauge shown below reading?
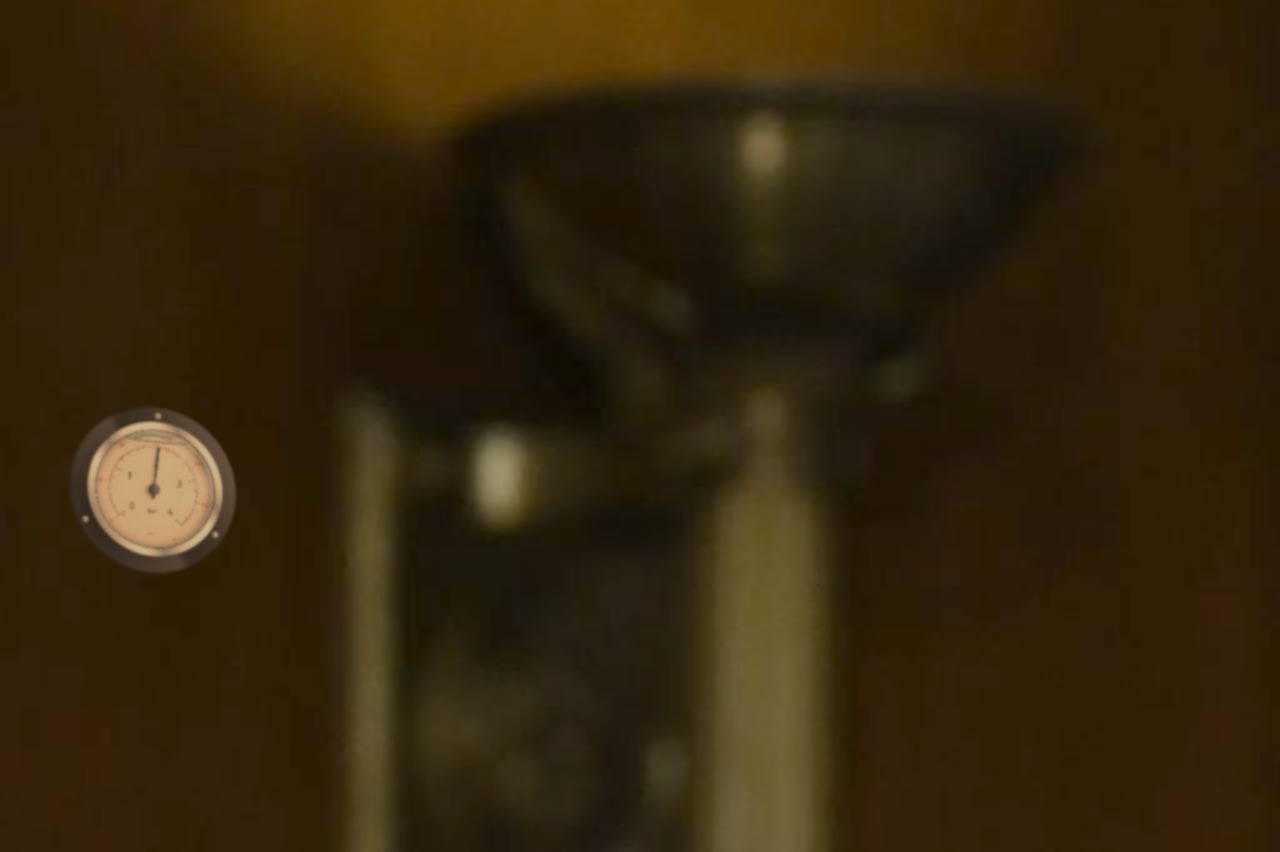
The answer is 2 bar
